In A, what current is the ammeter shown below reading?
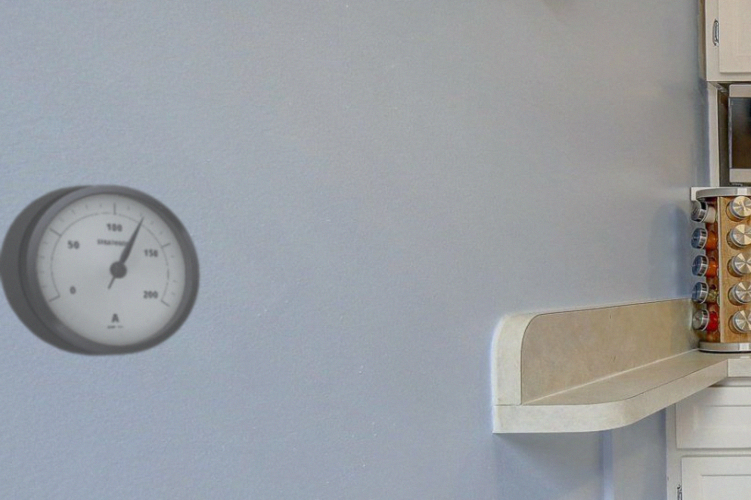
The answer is 120 A
